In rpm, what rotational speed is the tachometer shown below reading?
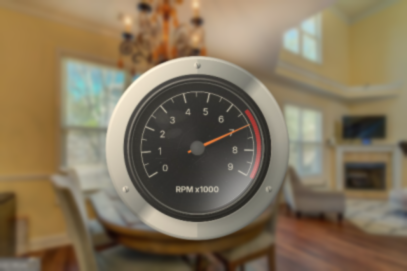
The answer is 7000 rpm
